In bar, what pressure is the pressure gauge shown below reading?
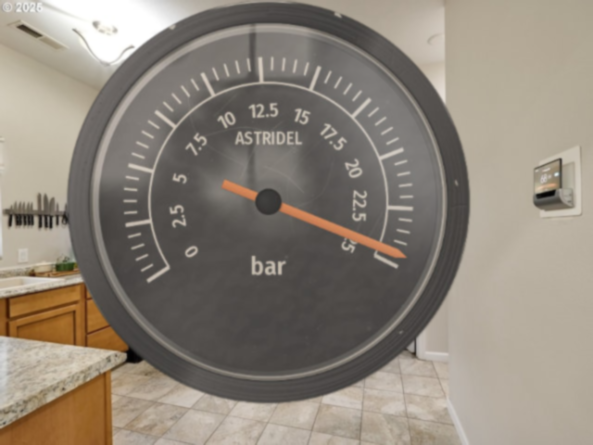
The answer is 24.5 bar
